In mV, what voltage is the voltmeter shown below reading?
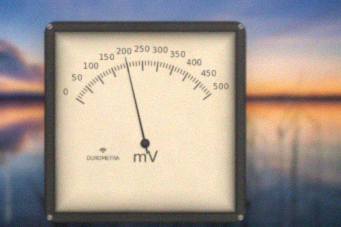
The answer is 200 mV
